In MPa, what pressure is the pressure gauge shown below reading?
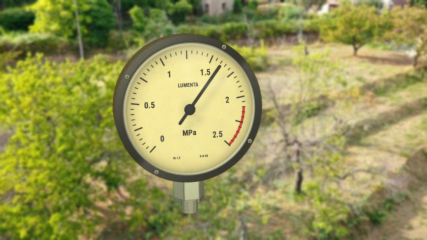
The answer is 1.6 MPa
